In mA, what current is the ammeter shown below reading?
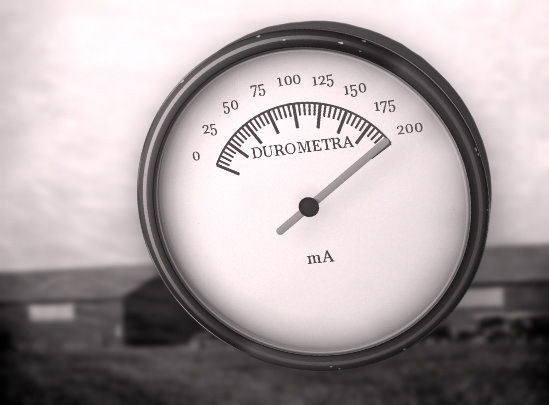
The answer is 195 mA
